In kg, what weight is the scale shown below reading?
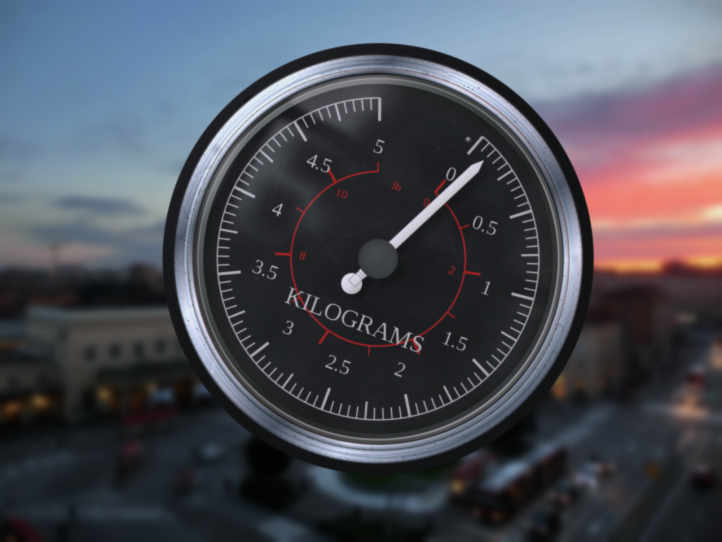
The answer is 0.1 kg
